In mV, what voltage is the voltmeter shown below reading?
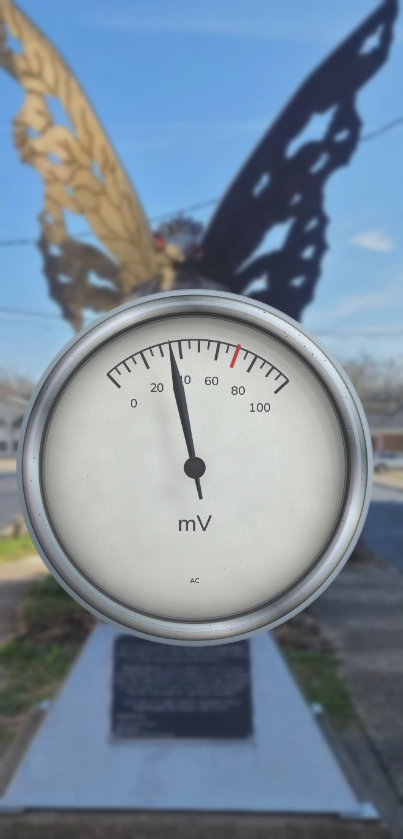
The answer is 35 mV
